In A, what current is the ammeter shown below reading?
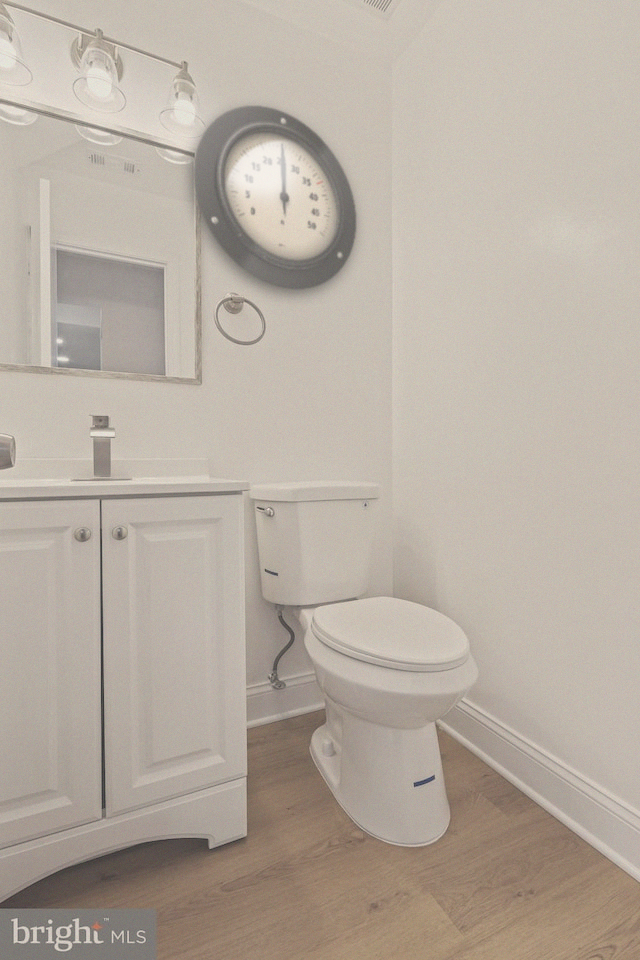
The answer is 25 A
